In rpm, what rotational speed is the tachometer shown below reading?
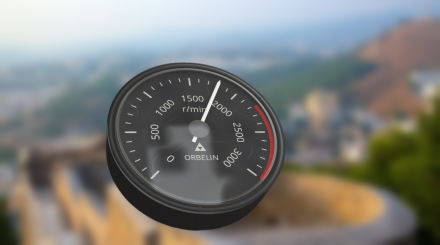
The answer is 1800 rpm
